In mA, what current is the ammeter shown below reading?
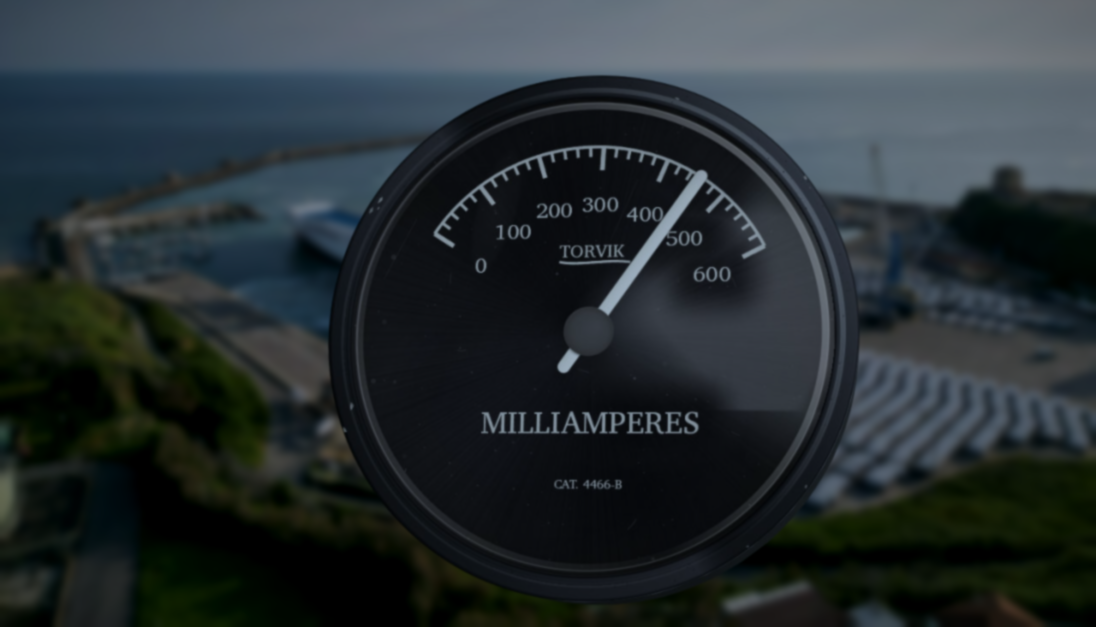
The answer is 460 mA
